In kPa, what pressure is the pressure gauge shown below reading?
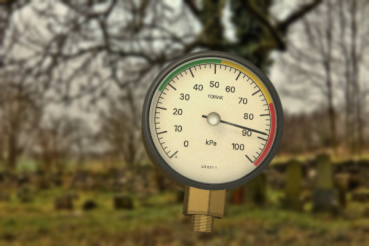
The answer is 88 kPa
